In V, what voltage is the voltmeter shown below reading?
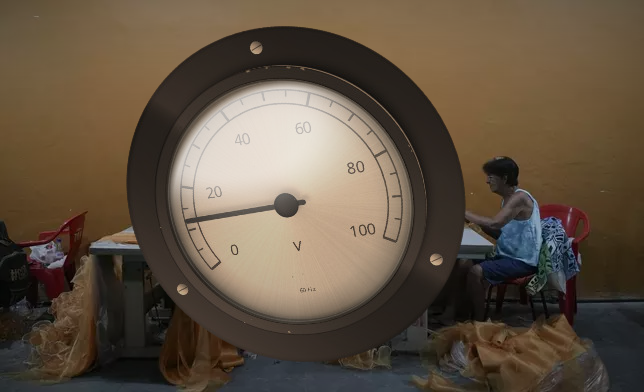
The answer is 12.5 V
